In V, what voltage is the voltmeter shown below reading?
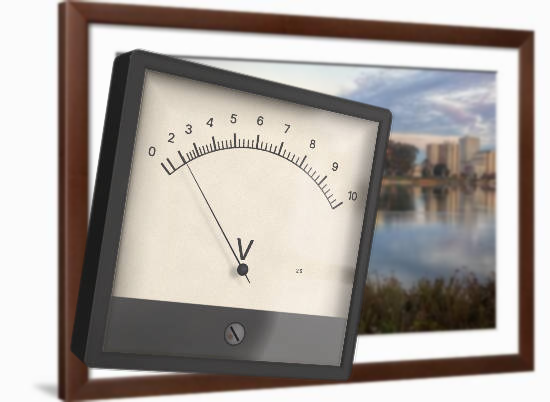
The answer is 2 V
